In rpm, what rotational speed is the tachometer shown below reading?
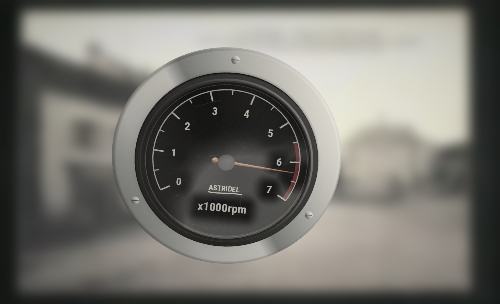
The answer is 6250 rpm
